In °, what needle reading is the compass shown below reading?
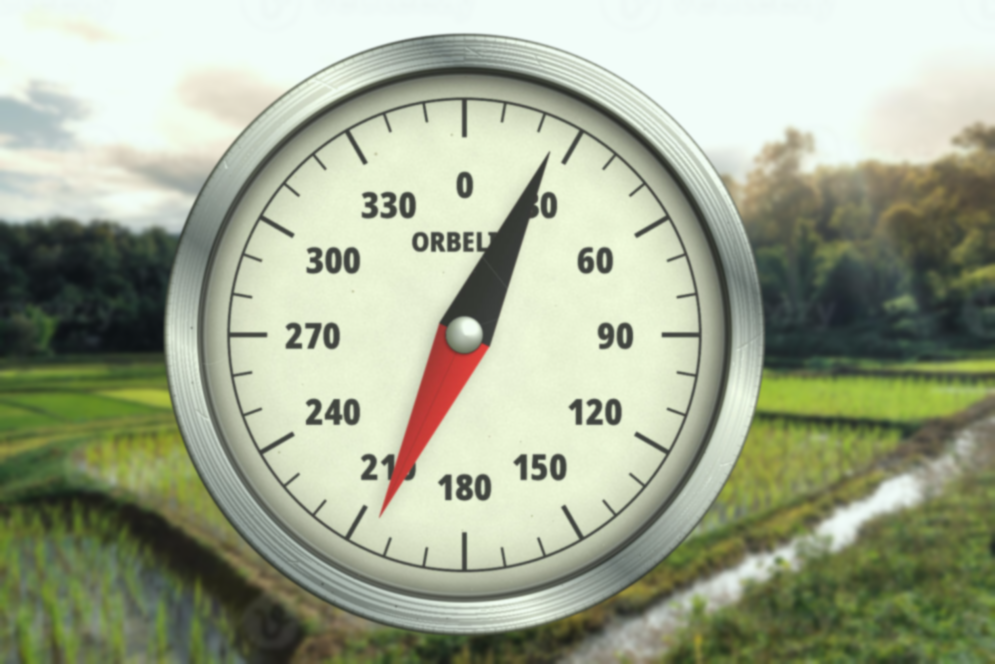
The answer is 205 °
